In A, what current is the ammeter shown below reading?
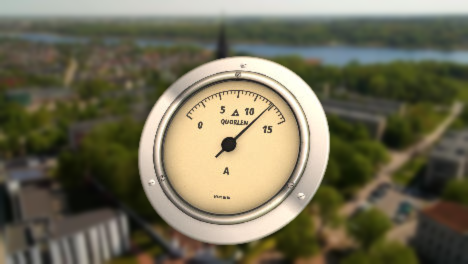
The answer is 12.5 A
